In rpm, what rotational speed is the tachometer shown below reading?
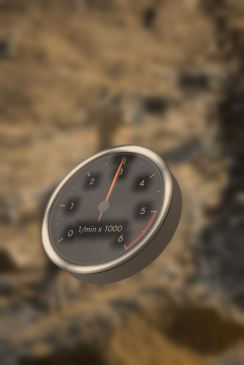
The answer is 3000 rpm
